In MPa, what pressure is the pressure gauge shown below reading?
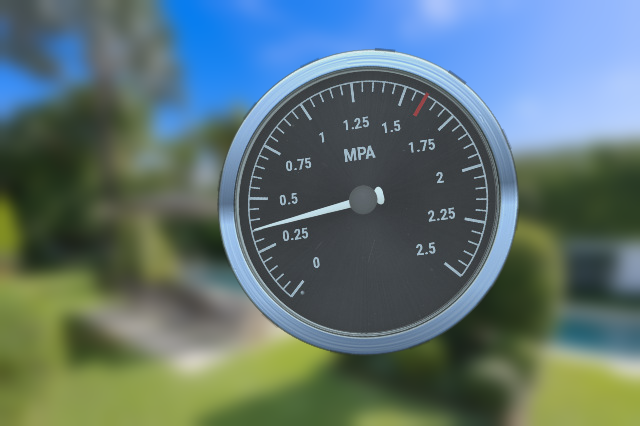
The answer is 0.35 MPa
